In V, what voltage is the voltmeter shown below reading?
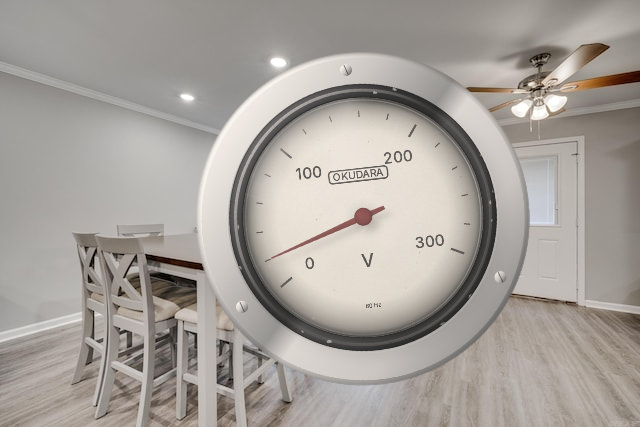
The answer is 20 V
